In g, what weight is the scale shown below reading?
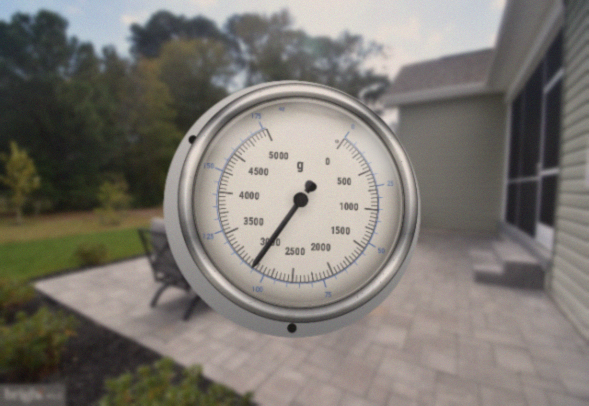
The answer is 3000 g
